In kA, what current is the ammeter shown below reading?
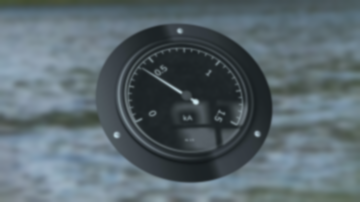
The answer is 0.4 kA
